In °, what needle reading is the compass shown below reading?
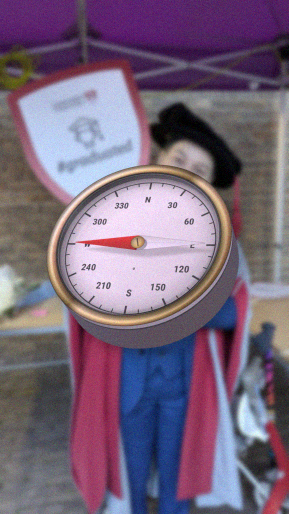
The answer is 270 °
